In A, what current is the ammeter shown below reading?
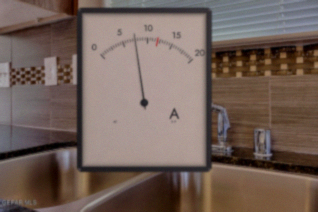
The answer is 7.5 A
